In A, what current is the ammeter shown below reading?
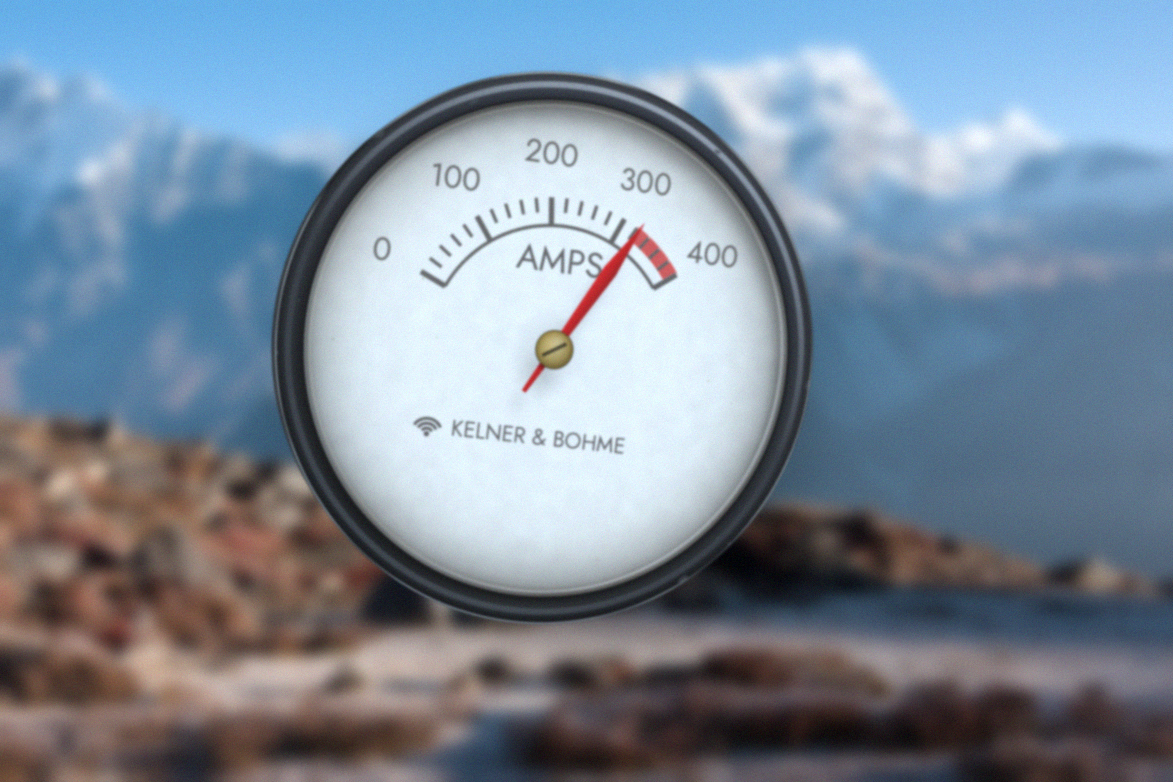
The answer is 320 A
